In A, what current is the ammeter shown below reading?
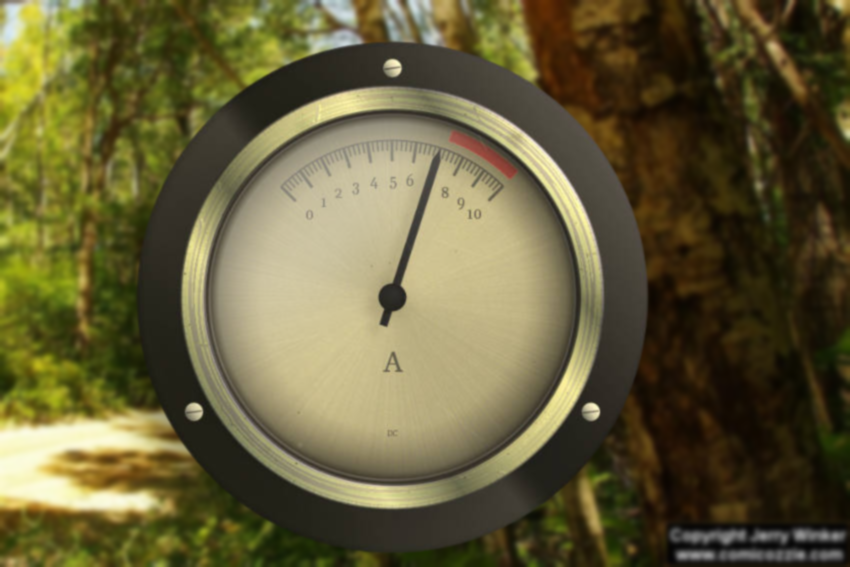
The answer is 7 A
